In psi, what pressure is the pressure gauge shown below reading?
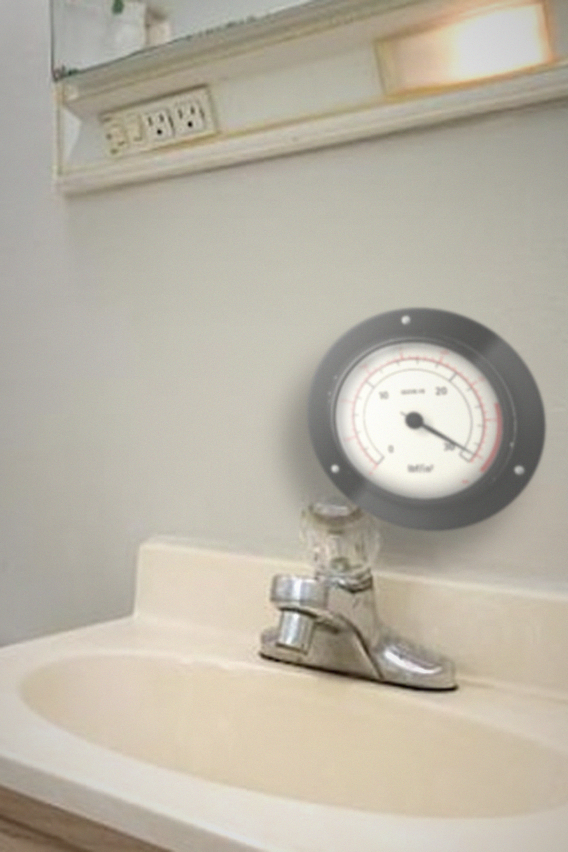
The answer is 29 psi
